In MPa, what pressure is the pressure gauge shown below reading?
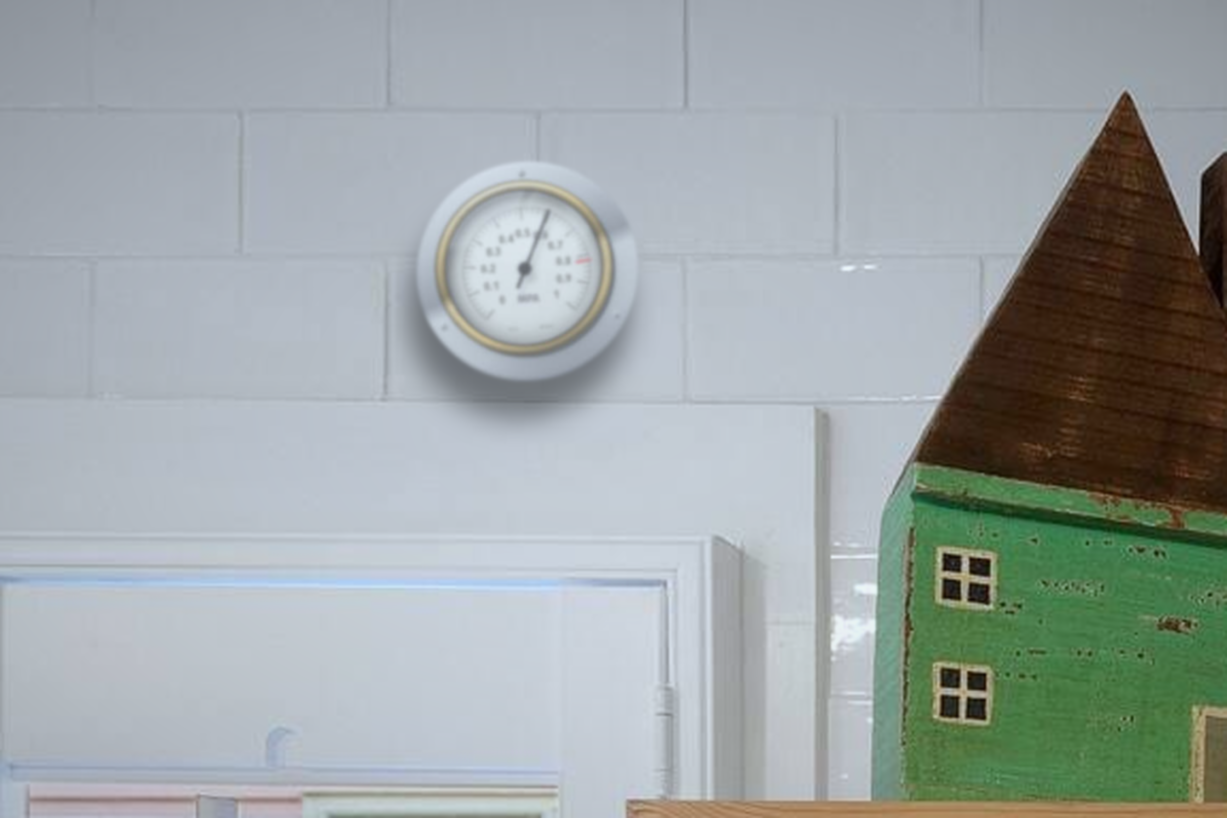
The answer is 0.6 MPa
